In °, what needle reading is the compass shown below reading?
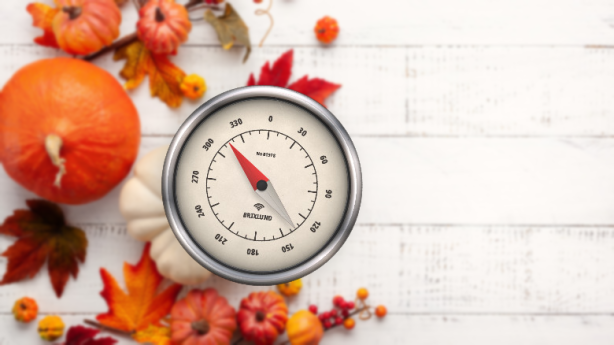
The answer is 315 °
